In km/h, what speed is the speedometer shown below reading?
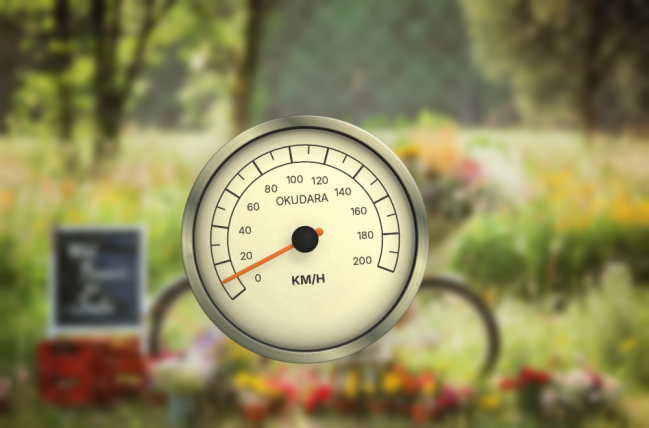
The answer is 10 km/h
